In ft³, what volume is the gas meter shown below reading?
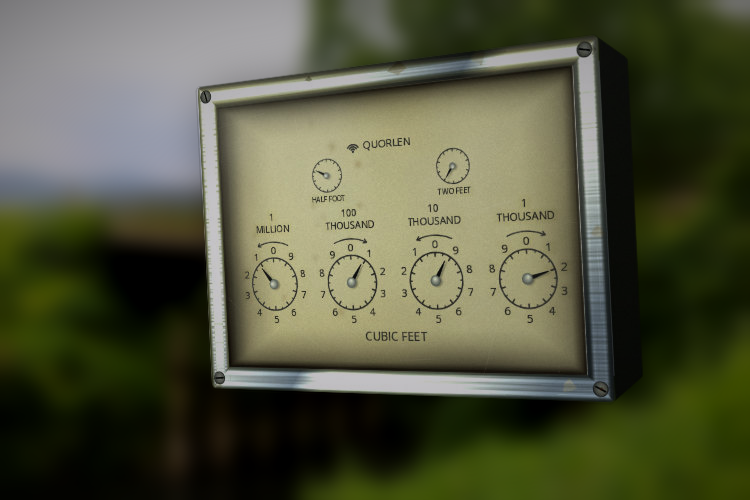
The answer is 109200 ft³
